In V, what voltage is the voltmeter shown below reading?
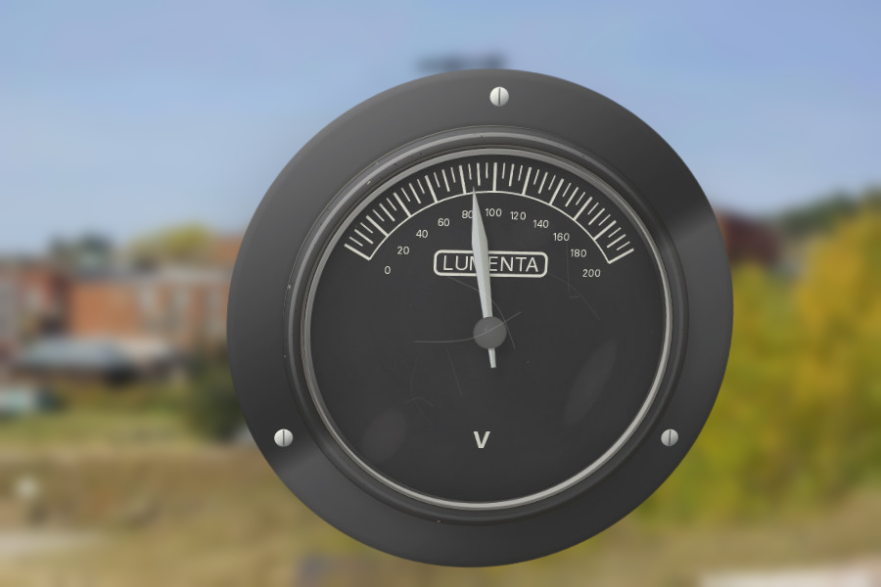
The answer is 85 V
